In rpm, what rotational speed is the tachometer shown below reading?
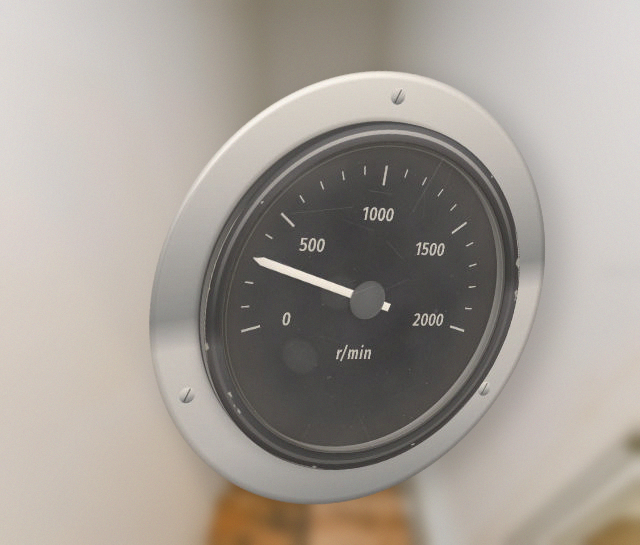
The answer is 300 rpm
